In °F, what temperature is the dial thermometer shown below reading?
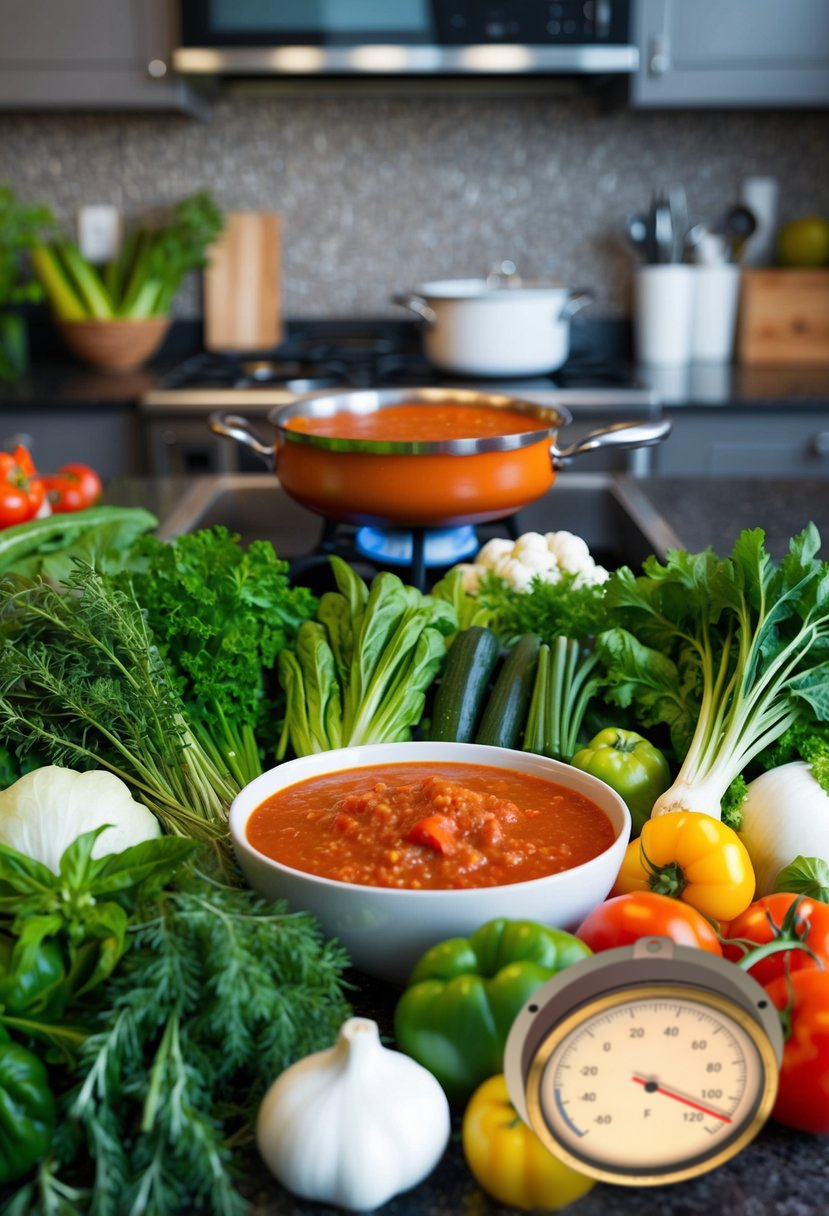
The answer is 110 °F
